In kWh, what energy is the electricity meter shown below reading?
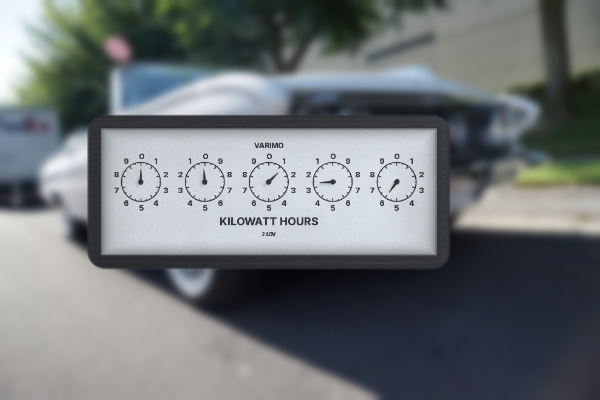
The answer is 126 kWh
